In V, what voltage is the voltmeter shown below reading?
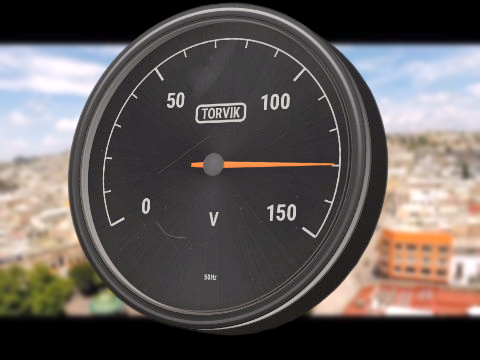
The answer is 130 V
